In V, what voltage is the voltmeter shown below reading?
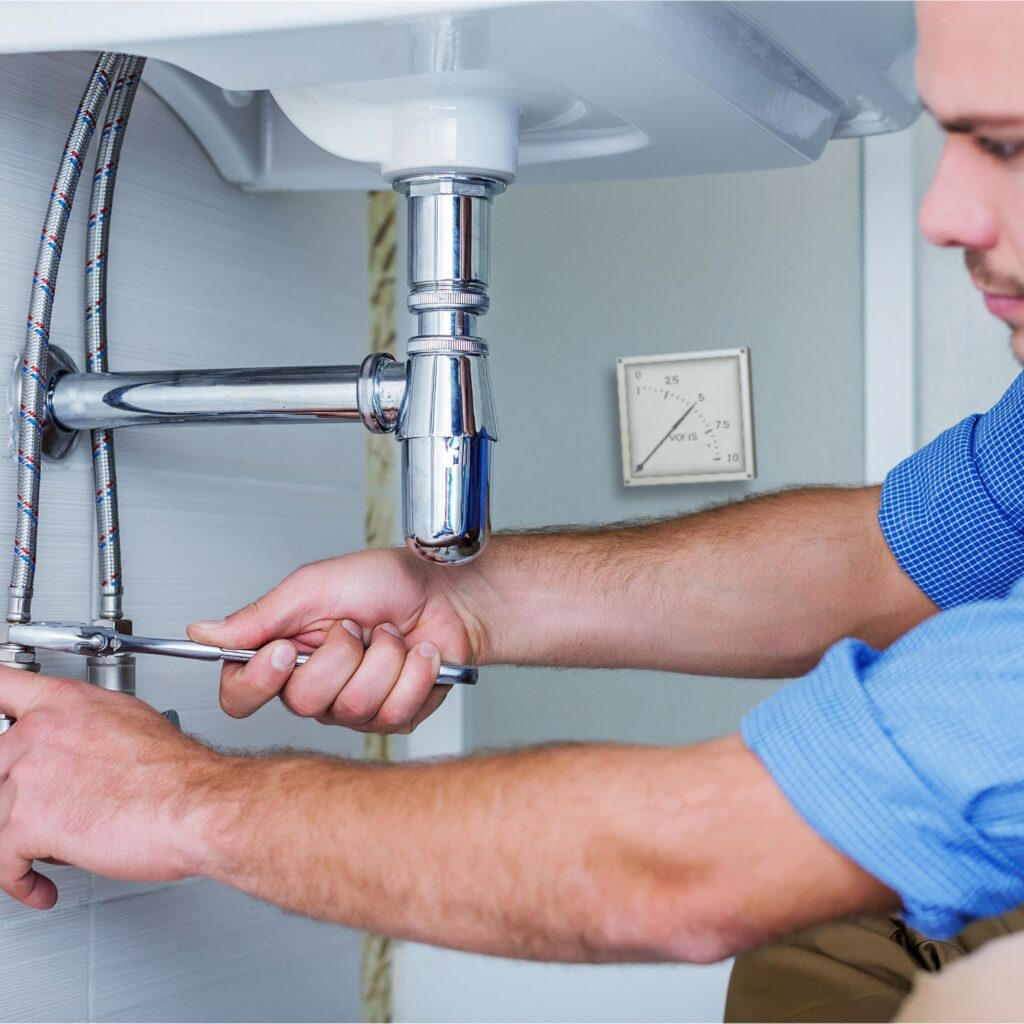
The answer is 5 V
